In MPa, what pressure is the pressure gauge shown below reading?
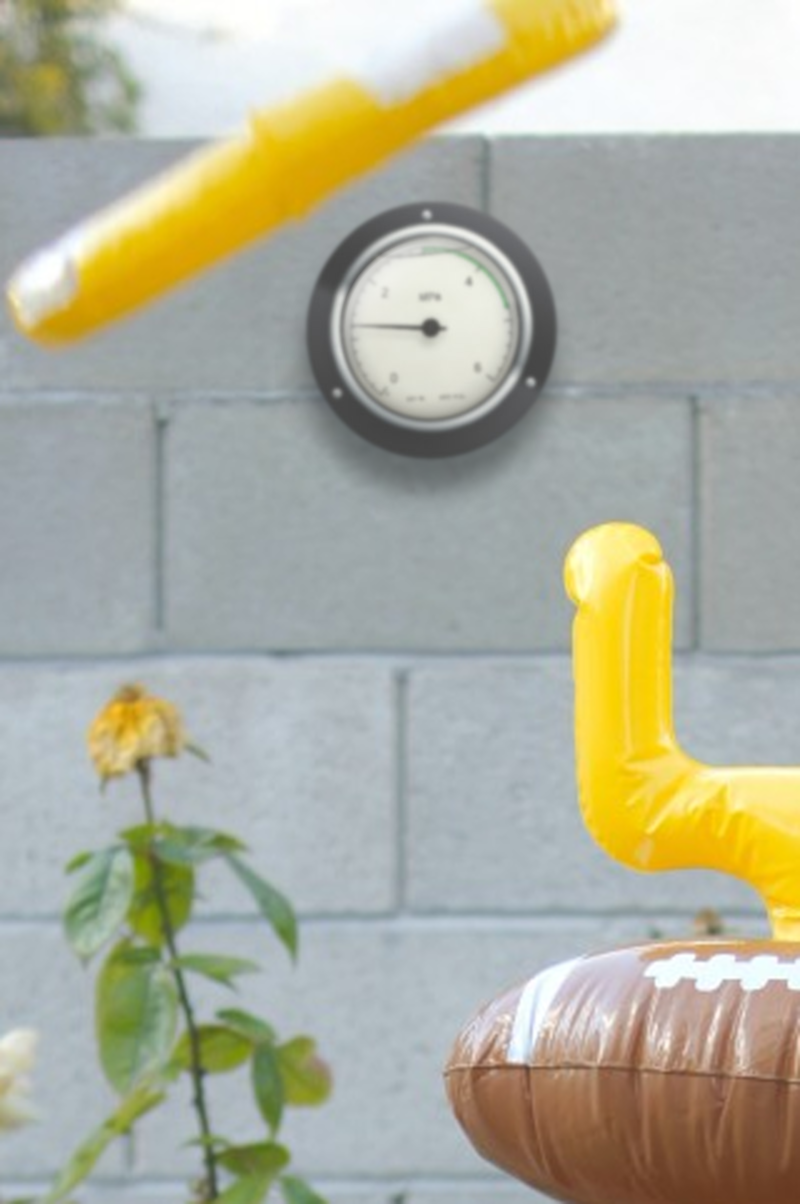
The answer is 1.2 MPa
